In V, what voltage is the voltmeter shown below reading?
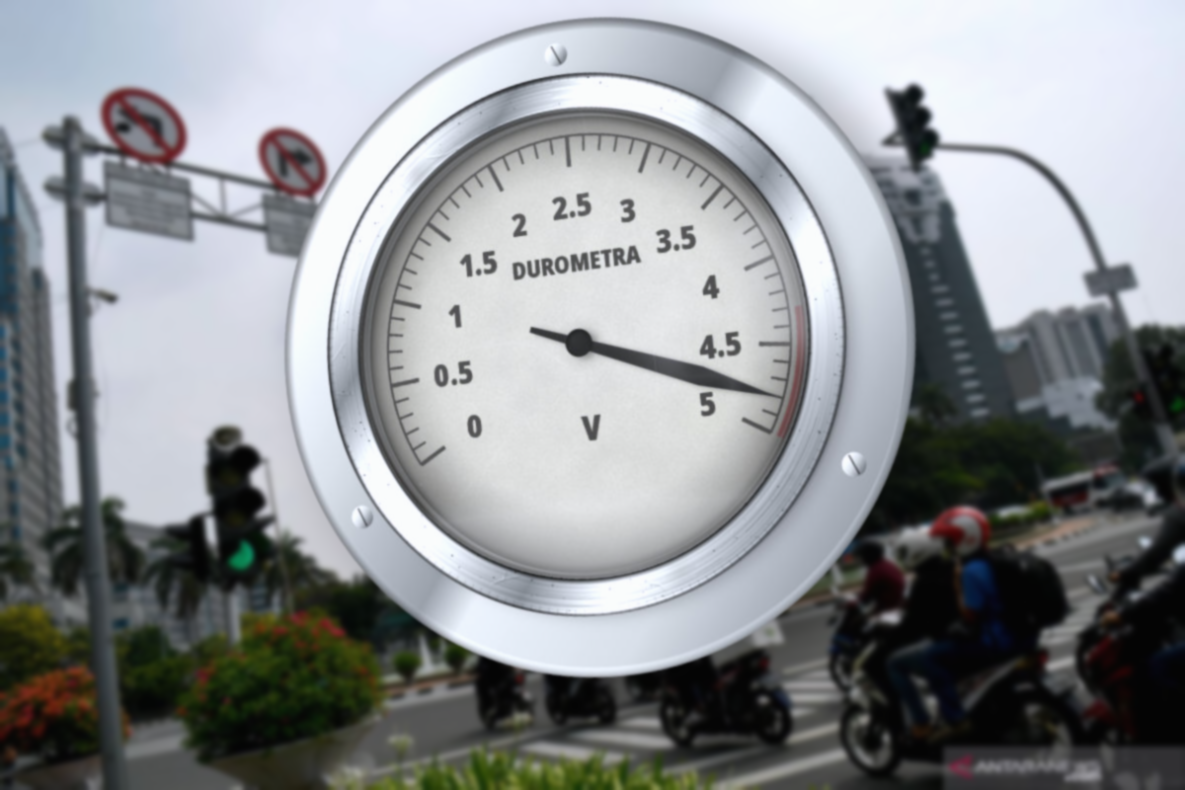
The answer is 4.8 V
